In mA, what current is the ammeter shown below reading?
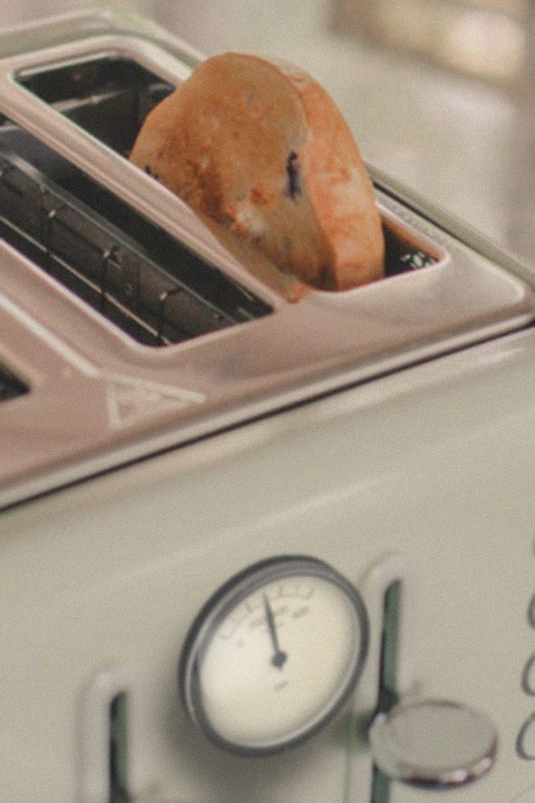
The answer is 300 mA
